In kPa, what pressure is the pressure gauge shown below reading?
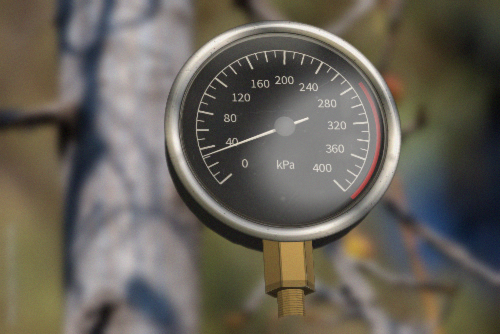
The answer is 30 kPa
